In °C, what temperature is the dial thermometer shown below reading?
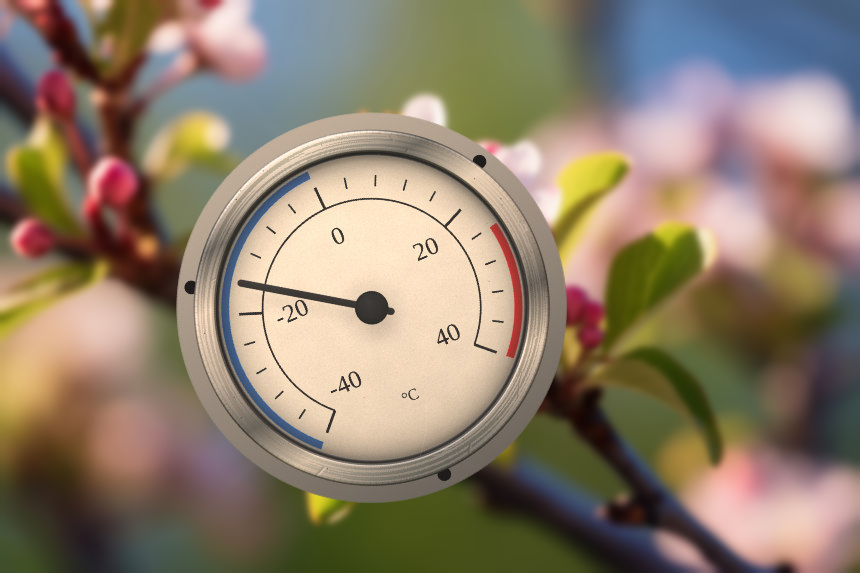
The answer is -16 °C
